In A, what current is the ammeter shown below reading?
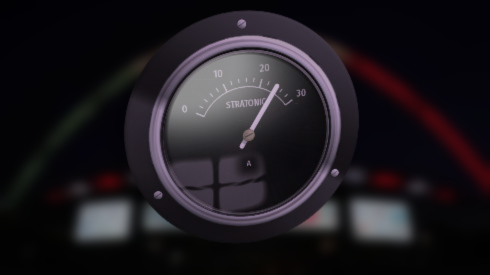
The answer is 24 A
